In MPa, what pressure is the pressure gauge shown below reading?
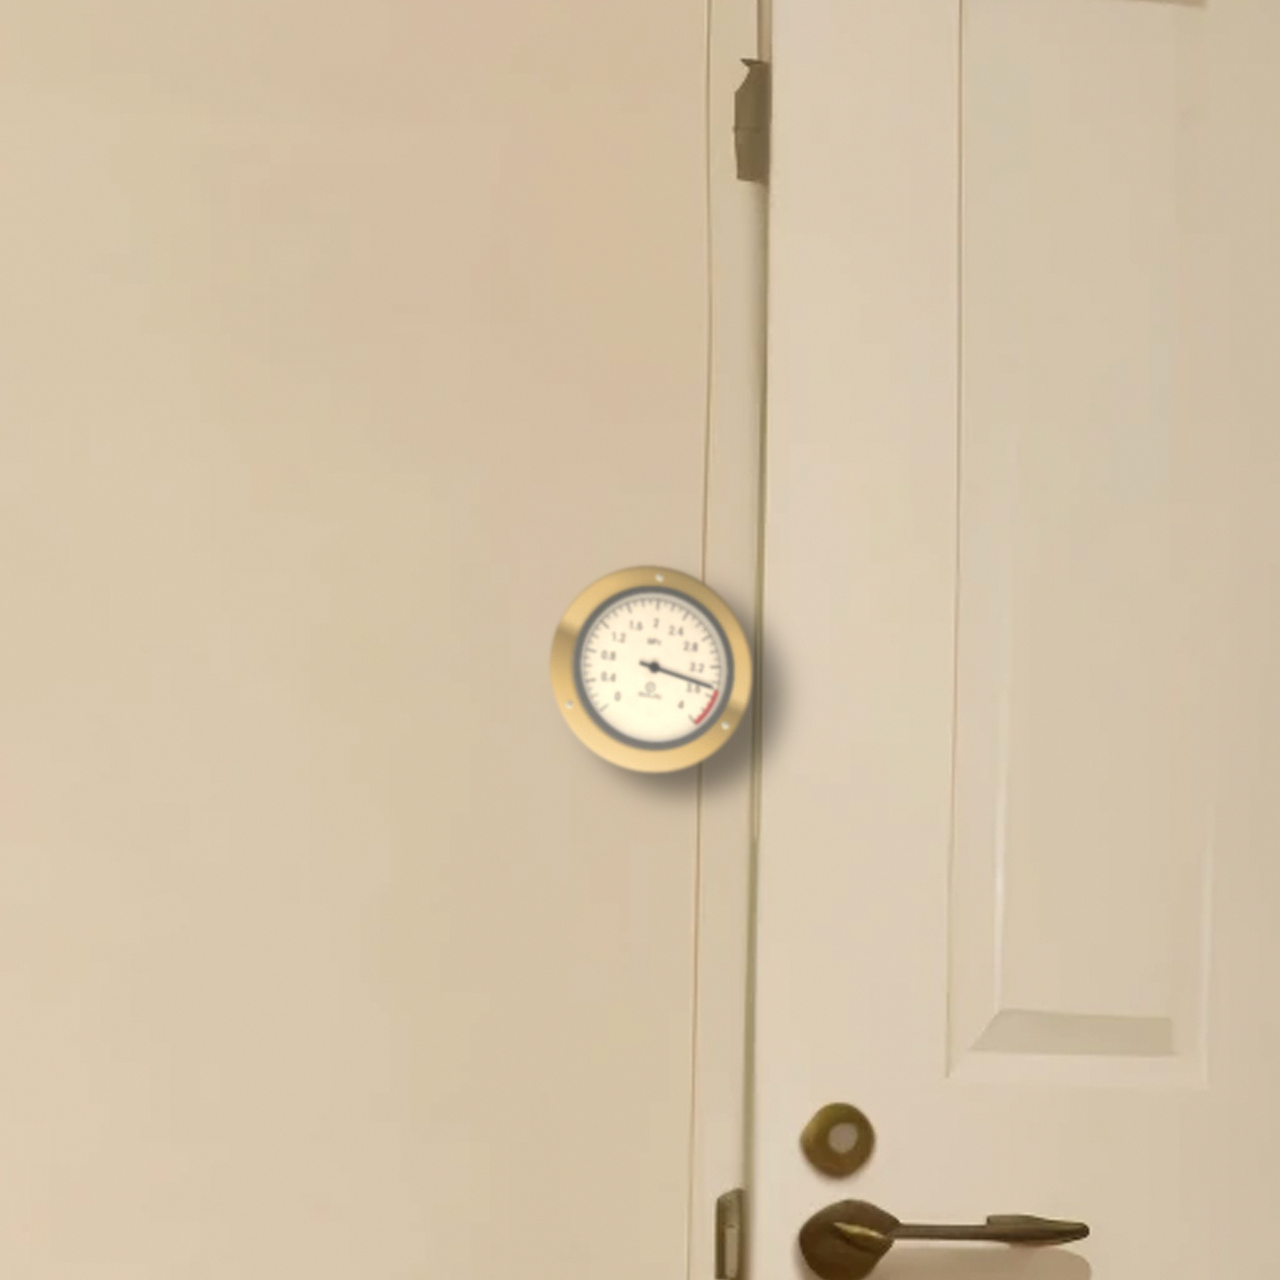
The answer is 3.5 MPa
